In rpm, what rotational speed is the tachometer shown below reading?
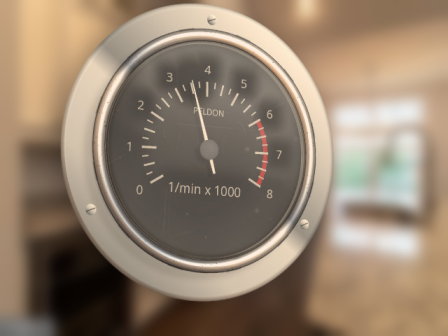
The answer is 3500 rpm
